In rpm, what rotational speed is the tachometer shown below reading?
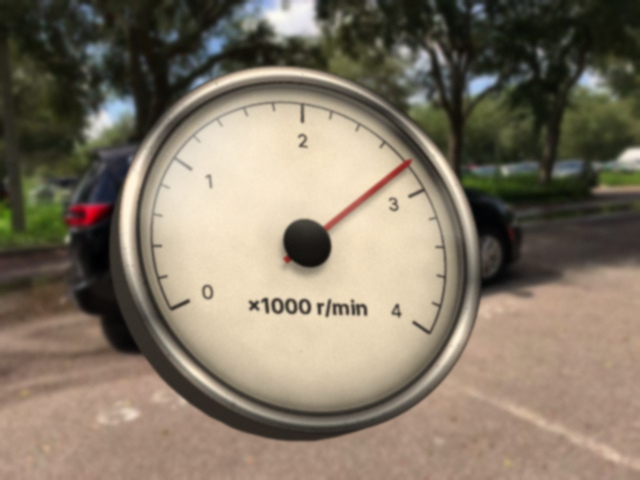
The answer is 2800 rpm
